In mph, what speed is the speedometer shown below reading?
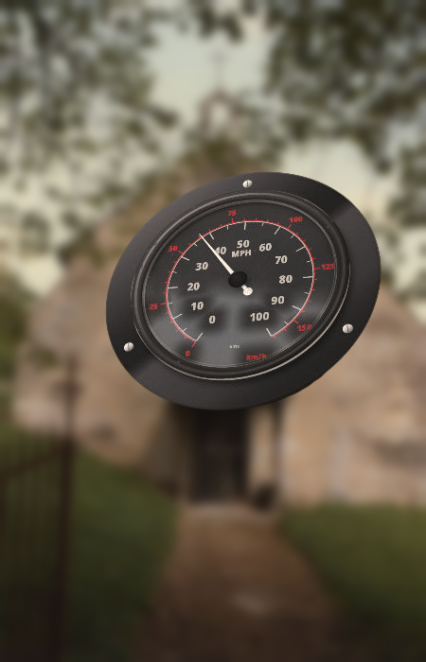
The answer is 37.5 mph
